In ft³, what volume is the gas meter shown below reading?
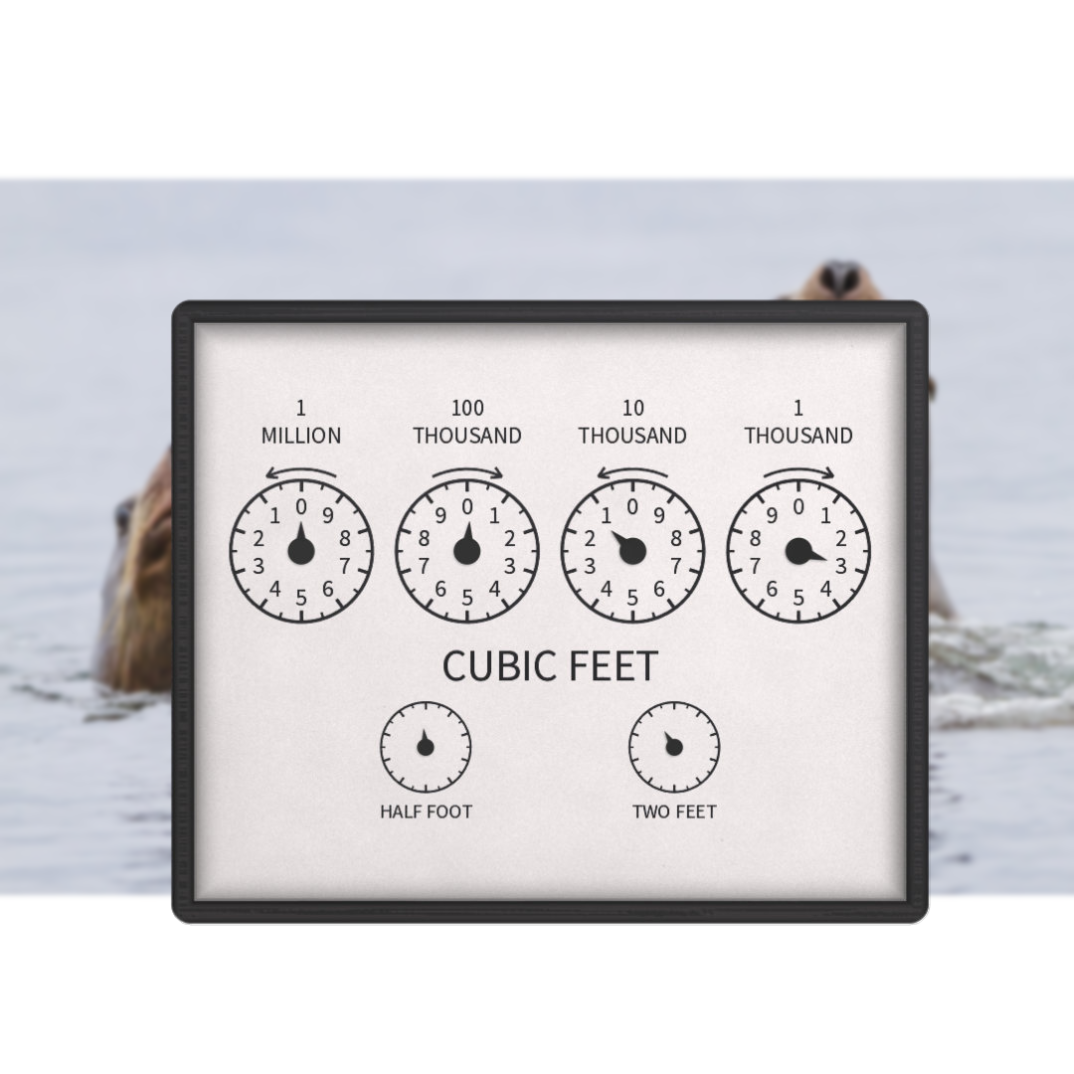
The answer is 1300 ft³
